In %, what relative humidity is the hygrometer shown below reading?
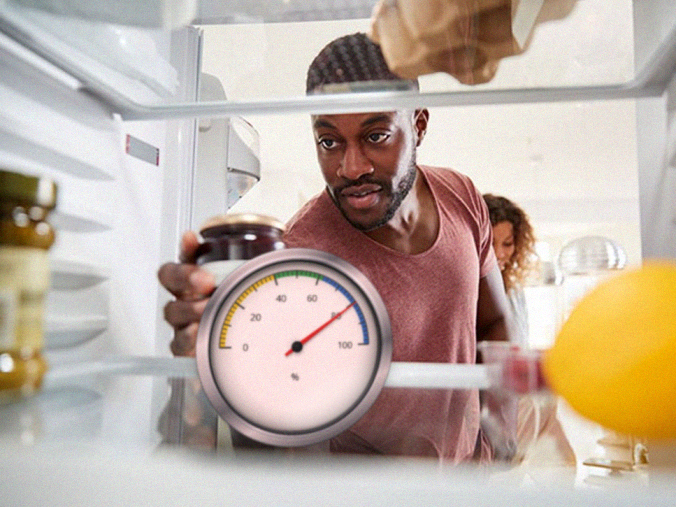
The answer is 80 %
